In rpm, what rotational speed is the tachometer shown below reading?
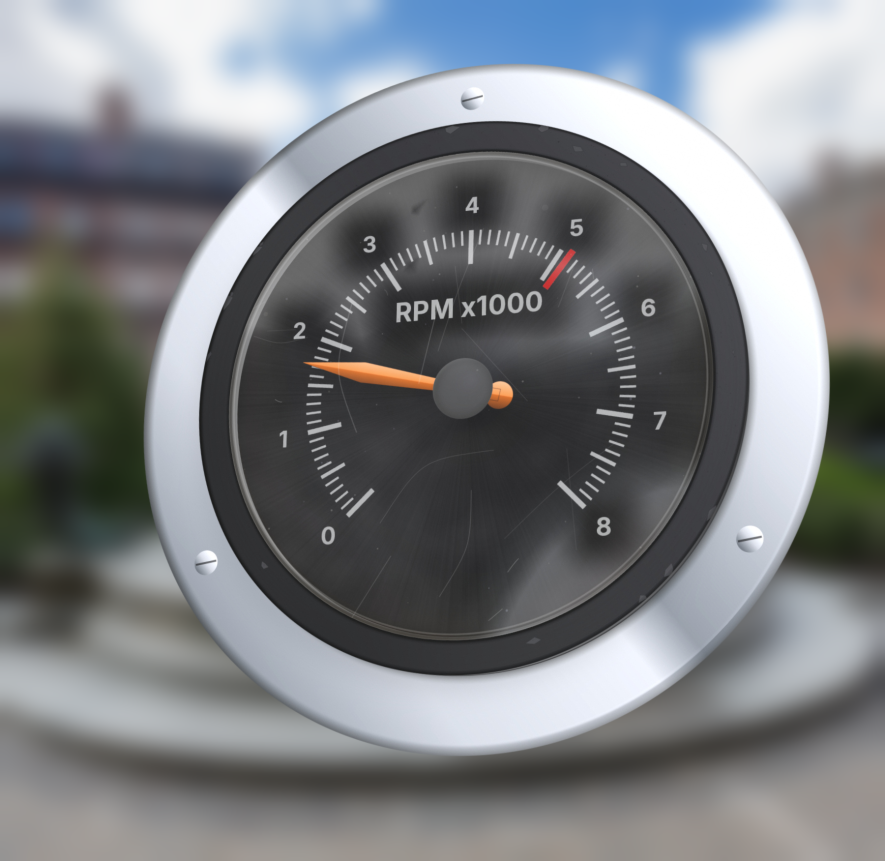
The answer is 1700 rpm
